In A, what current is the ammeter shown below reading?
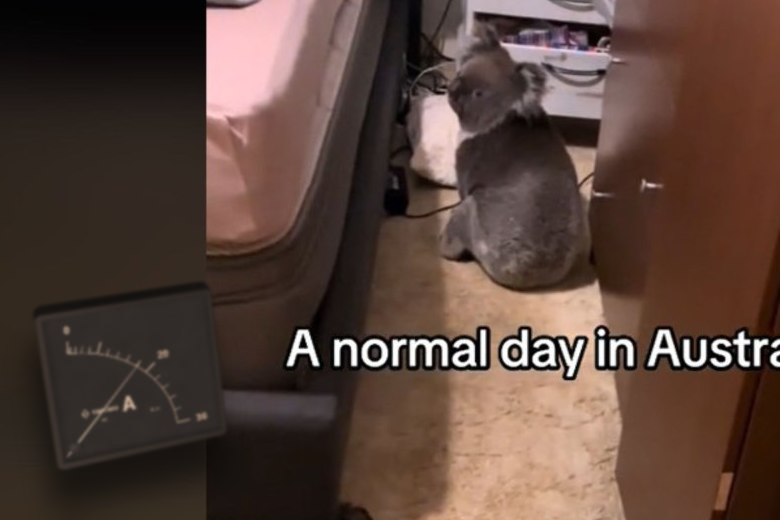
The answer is 18 A
